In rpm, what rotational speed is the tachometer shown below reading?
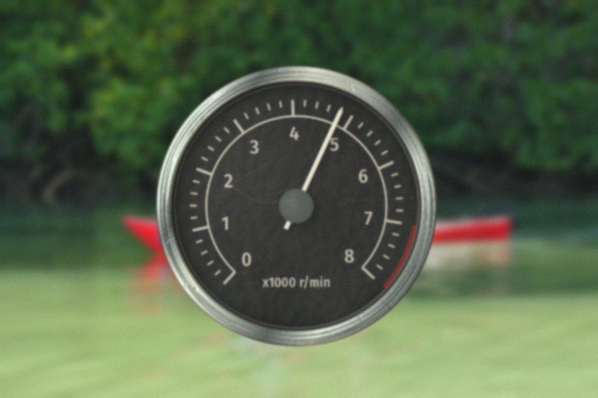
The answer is 4800 rpm
